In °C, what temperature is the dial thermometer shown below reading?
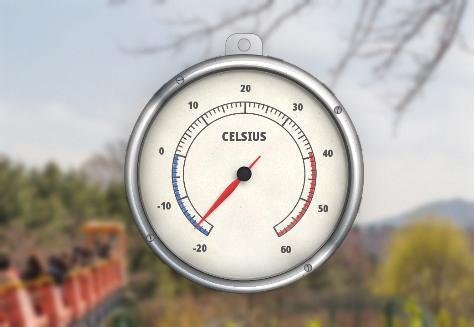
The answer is -17 °C
